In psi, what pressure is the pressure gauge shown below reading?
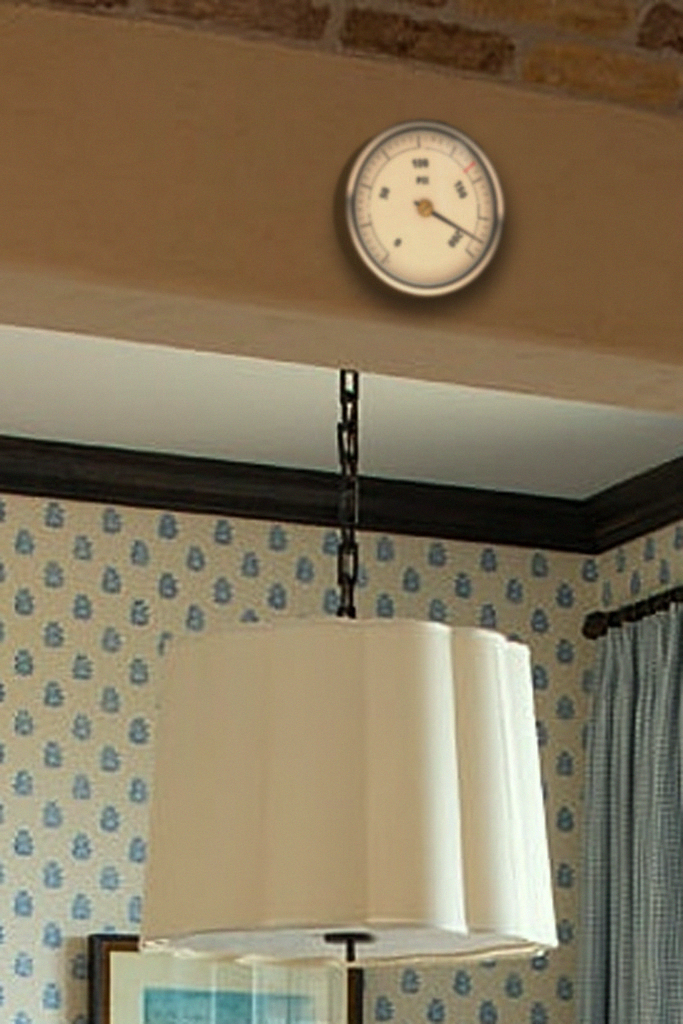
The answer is 190 psi
